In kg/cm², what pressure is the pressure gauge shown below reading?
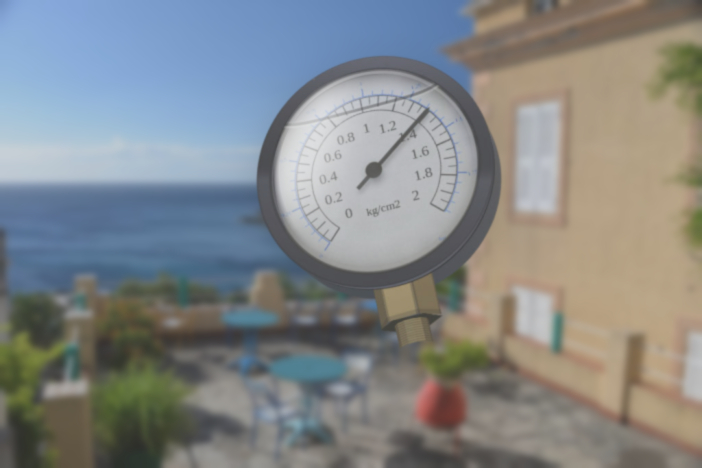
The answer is 1.4 kg/cm²
